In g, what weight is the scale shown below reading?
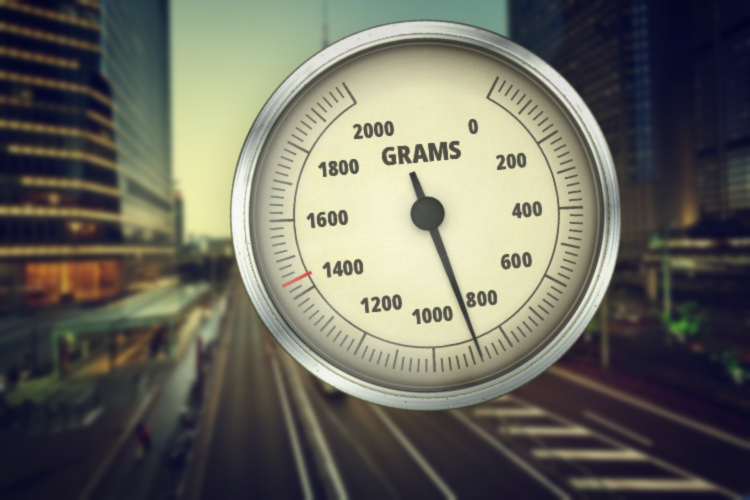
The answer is 880 g
